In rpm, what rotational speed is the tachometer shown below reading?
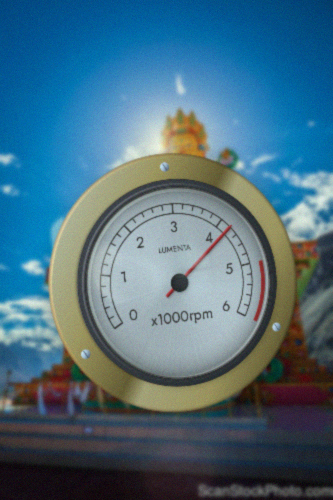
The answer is 4200 rpm
